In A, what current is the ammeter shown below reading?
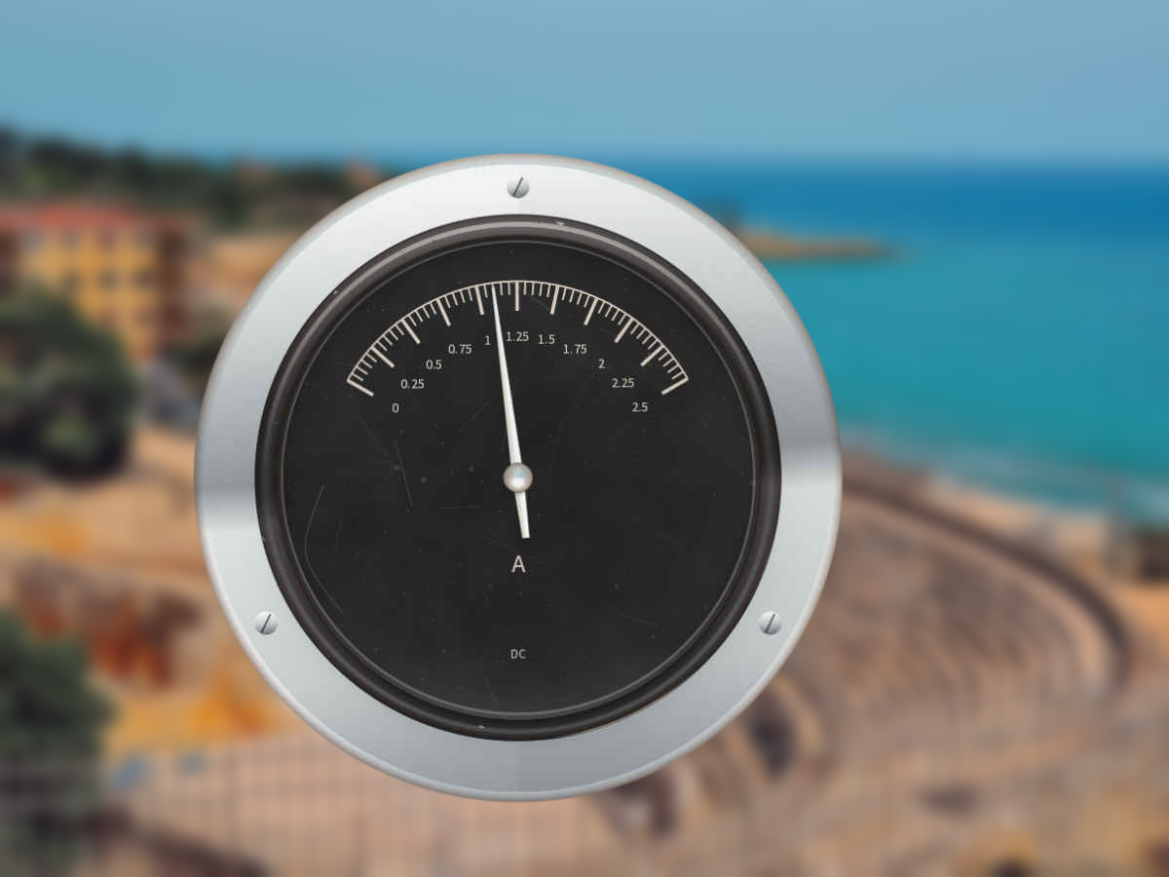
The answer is 1.1 A
